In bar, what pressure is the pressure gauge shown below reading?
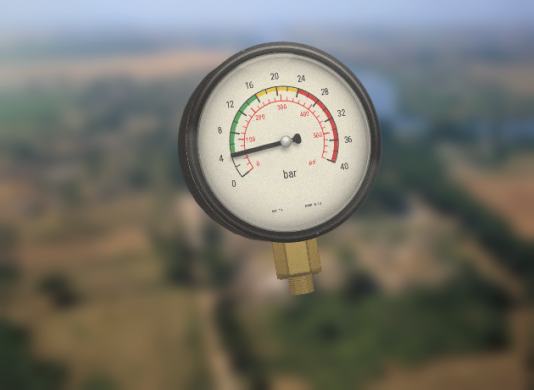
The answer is 4 bar
